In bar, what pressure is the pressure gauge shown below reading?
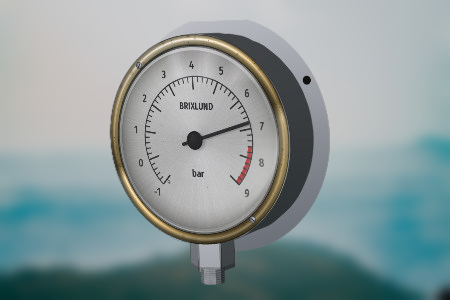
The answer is 6.8 bar
